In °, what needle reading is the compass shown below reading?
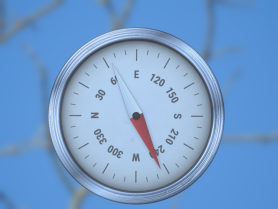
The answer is 245 °
